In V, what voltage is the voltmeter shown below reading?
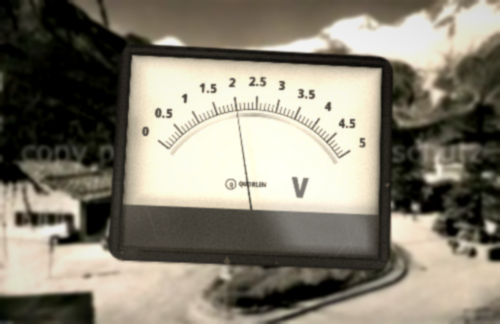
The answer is 2 V
